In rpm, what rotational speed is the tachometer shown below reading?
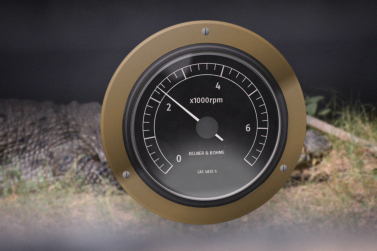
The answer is 2300 rpm
